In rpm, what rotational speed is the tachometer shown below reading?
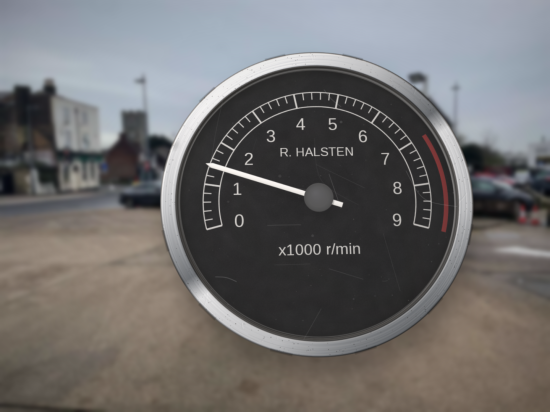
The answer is 1400 rpm
